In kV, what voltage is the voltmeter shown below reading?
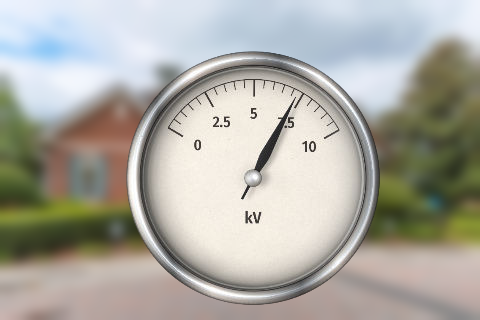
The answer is 7.25 kV
